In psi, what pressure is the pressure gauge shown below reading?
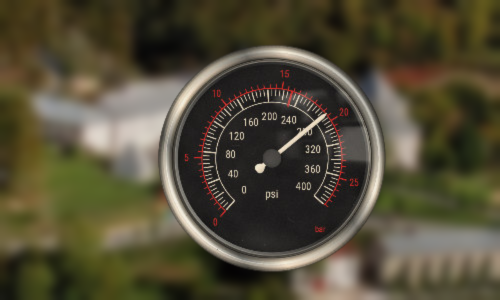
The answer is 280 psi
